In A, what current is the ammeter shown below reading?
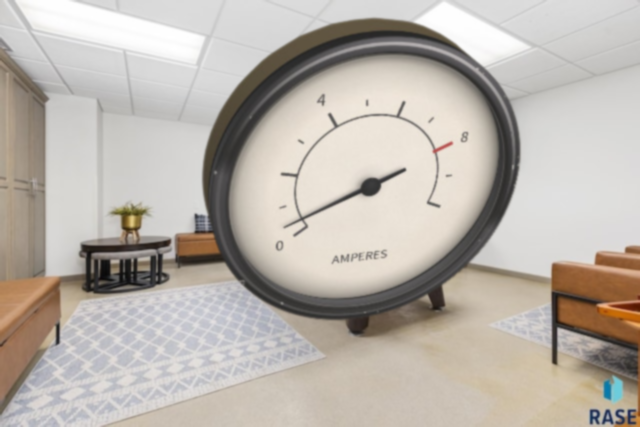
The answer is 0.5 A
